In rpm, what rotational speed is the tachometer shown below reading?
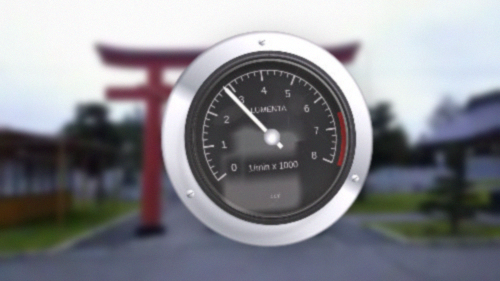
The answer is 2800 rpm
